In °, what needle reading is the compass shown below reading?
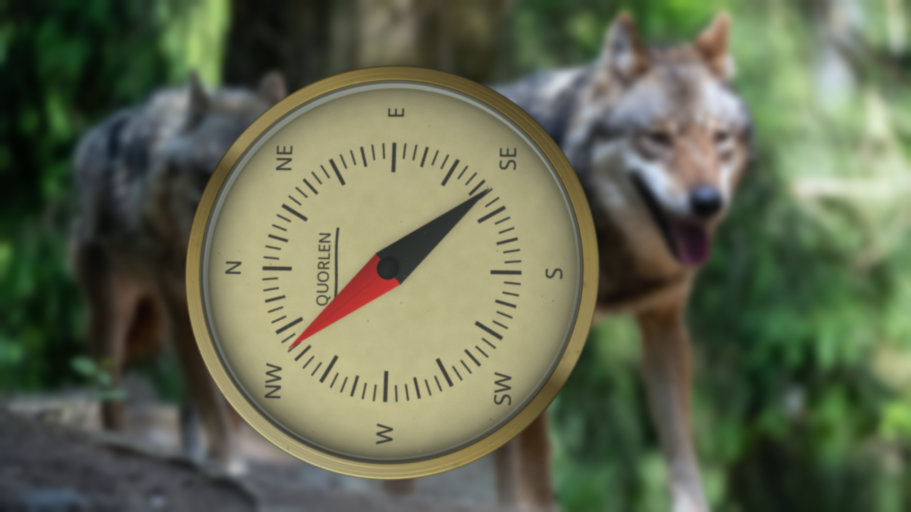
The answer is 320 °
